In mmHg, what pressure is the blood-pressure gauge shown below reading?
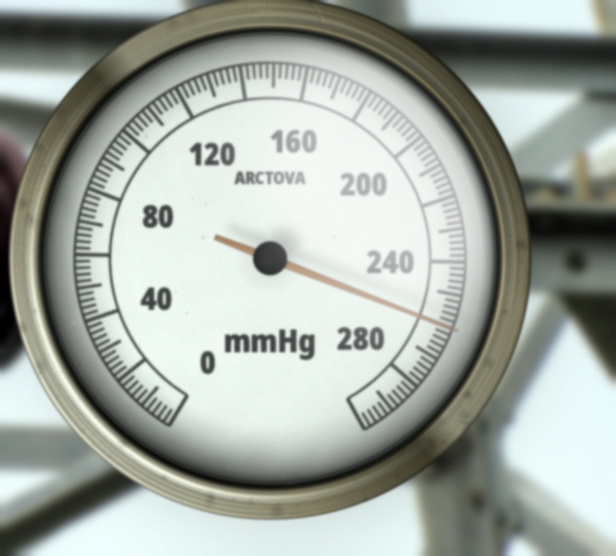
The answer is 260 mmHg
